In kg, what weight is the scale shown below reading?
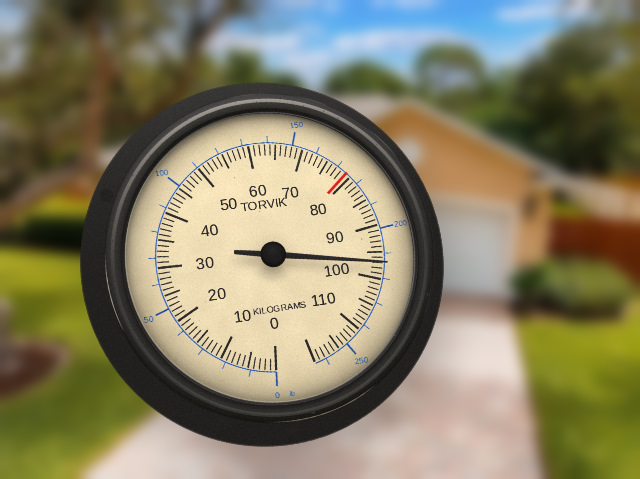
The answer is 97 kg
